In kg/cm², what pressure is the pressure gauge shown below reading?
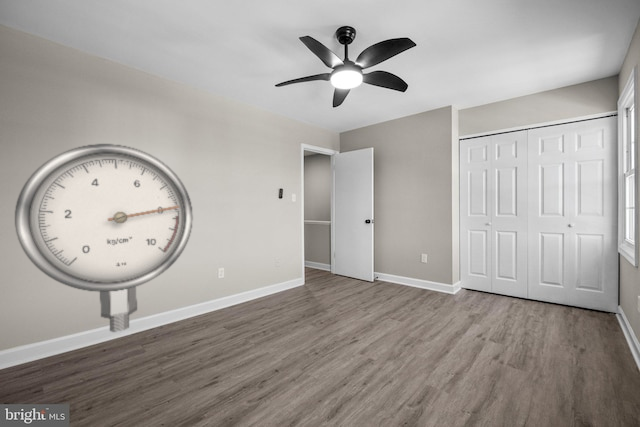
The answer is 8 kg/cm²
